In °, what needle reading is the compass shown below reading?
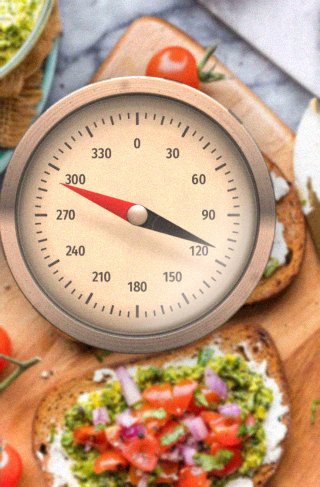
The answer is 292.5 °
